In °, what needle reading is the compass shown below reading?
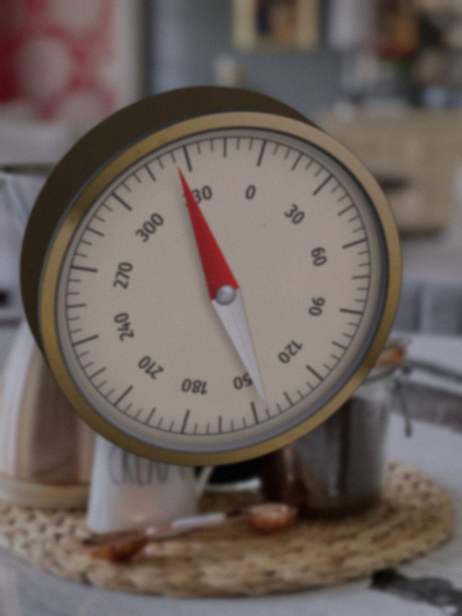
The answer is 325 °
